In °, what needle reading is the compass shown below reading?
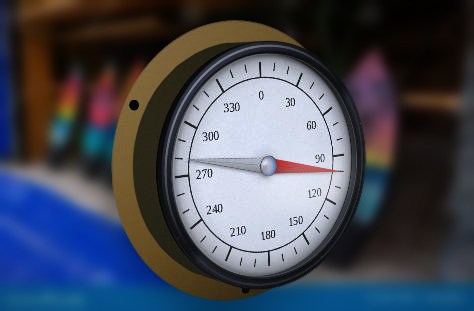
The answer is 100 °
